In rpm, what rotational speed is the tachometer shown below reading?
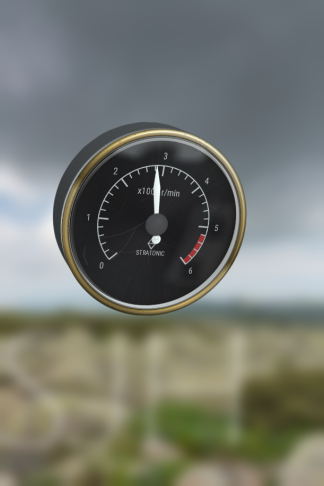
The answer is 2800 rpm
